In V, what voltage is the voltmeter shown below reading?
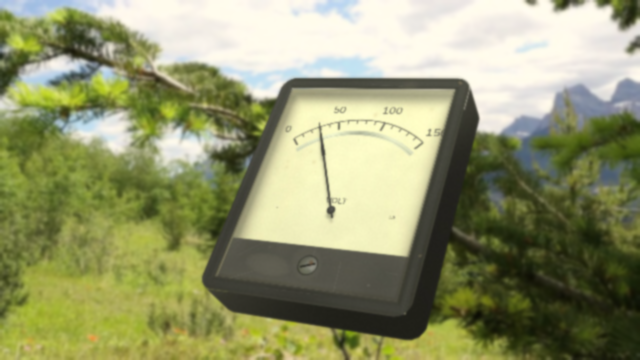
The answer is 30 V
